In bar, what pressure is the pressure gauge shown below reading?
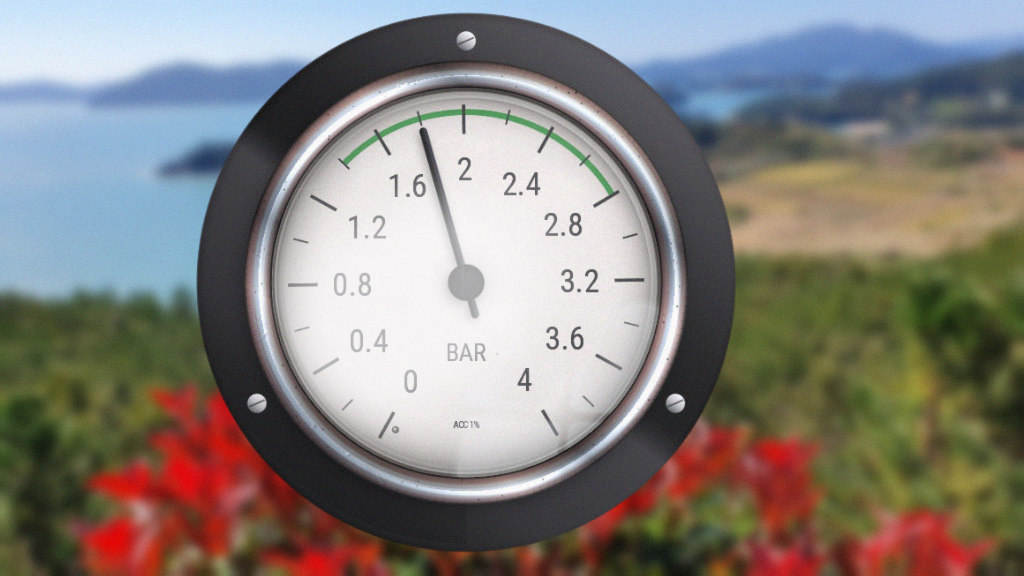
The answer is 1.8 bar
